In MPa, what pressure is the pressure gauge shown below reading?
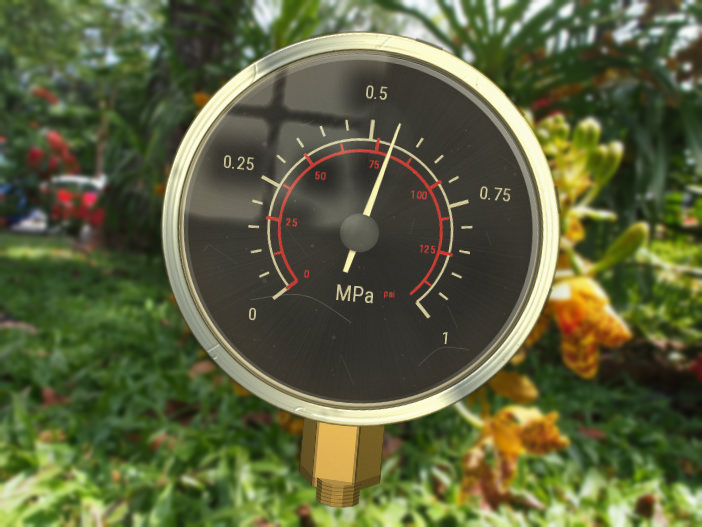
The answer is 0.55 MPa
